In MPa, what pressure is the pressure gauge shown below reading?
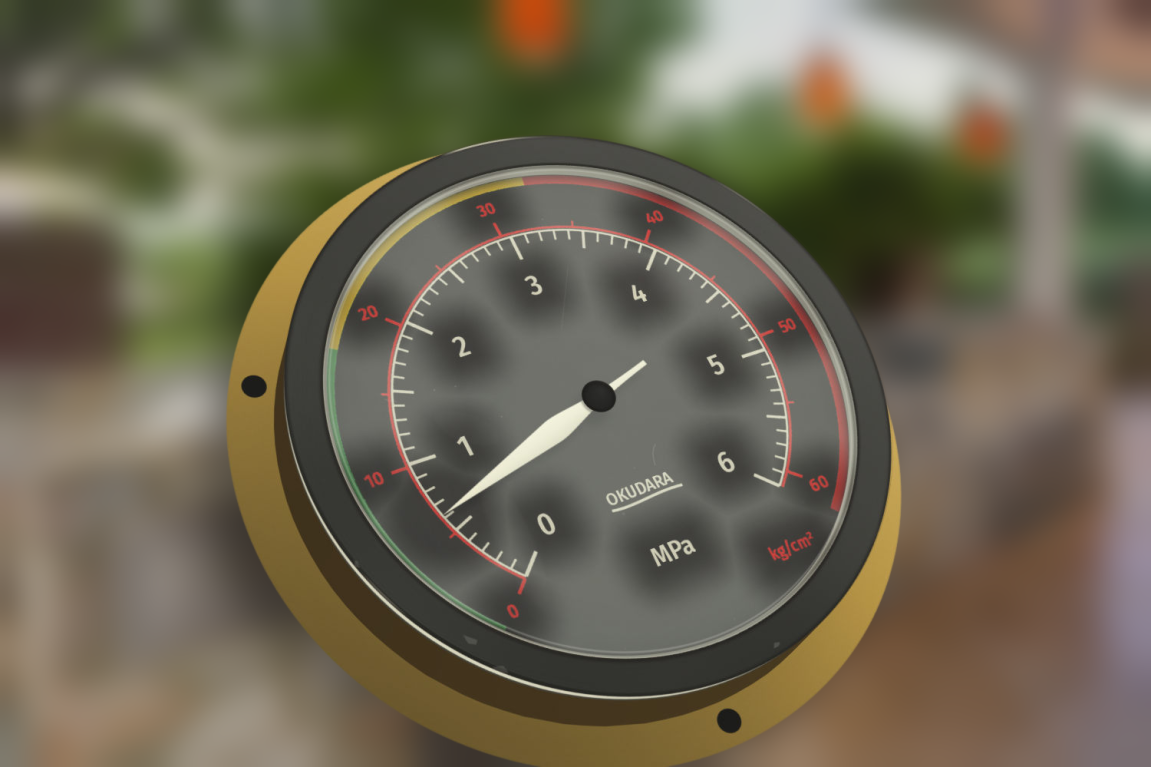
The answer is 0.6 MPa
